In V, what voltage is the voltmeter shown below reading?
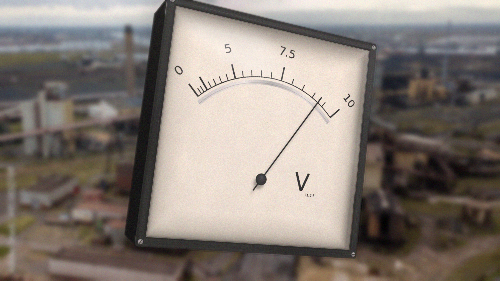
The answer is 9.25 V
